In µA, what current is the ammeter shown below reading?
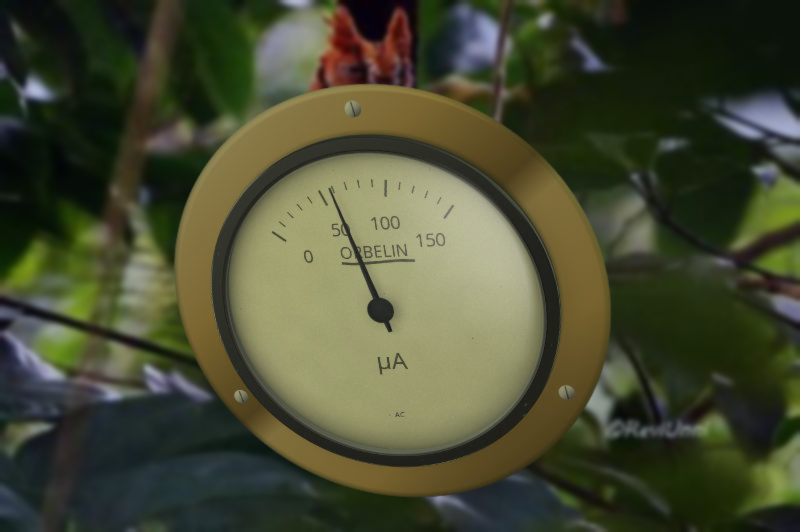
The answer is 60 µA
